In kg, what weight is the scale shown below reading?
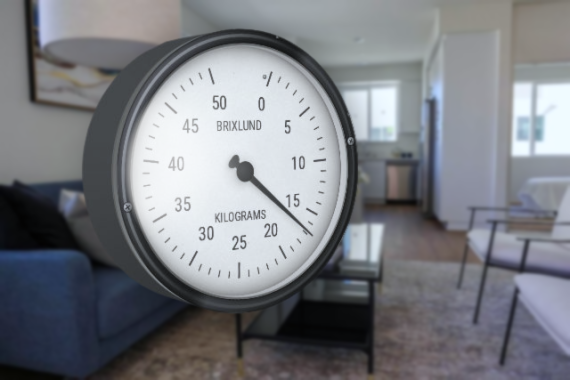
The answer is 17 kg
